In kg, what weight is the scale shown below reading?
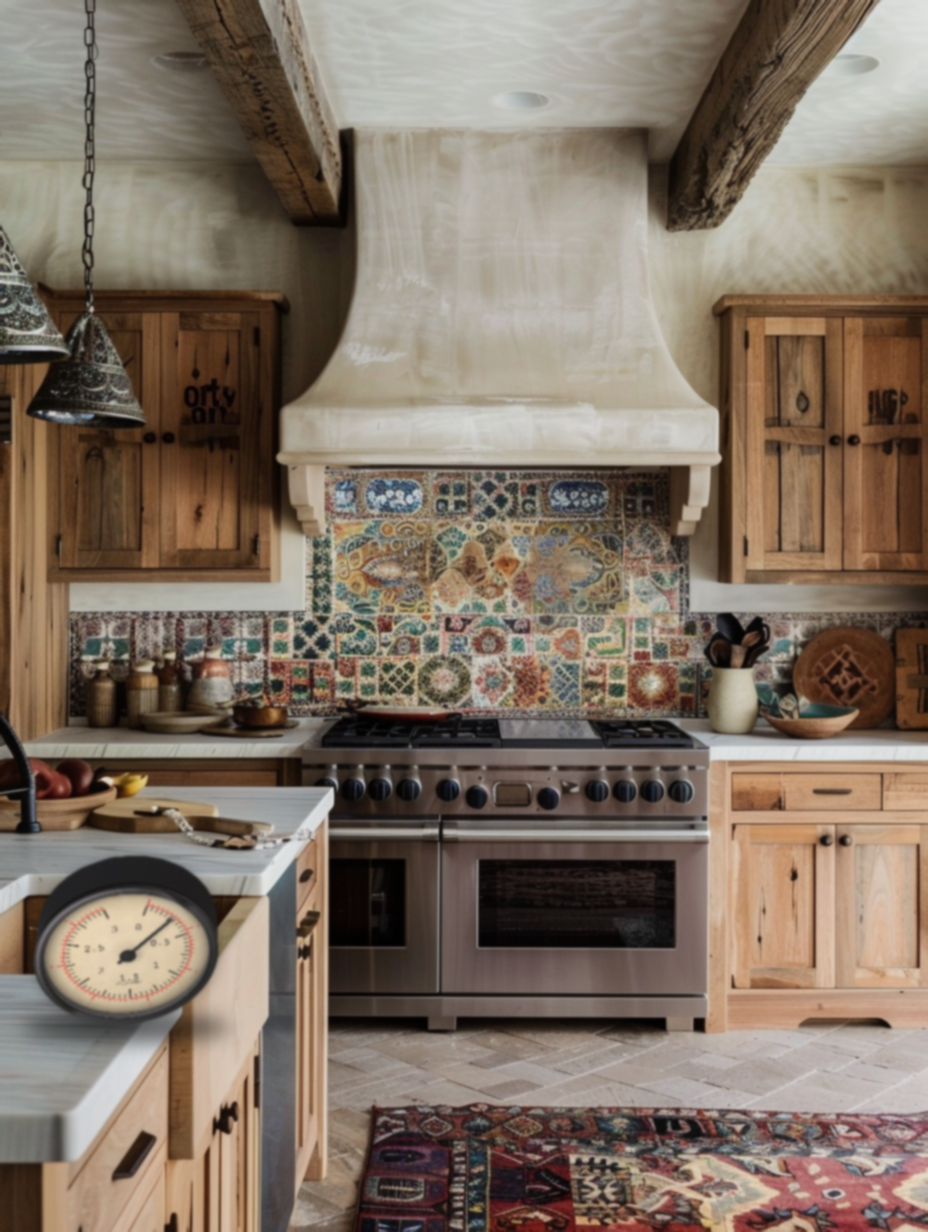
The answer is 0.25 kg
